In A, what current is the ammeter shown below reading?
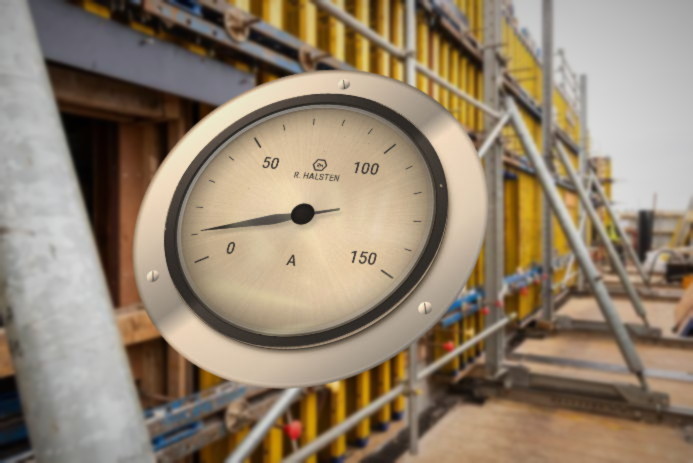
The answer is 10 A
